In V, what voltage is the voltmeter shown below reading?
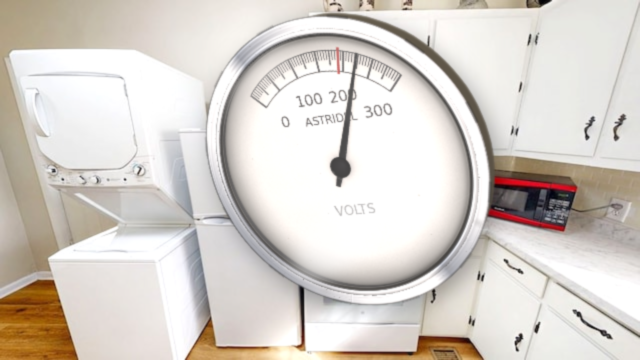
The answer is 225 V
